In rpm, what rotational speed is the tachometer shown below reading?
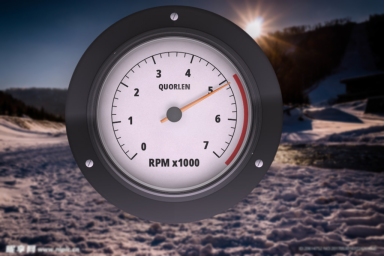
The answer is 5100 rpm
